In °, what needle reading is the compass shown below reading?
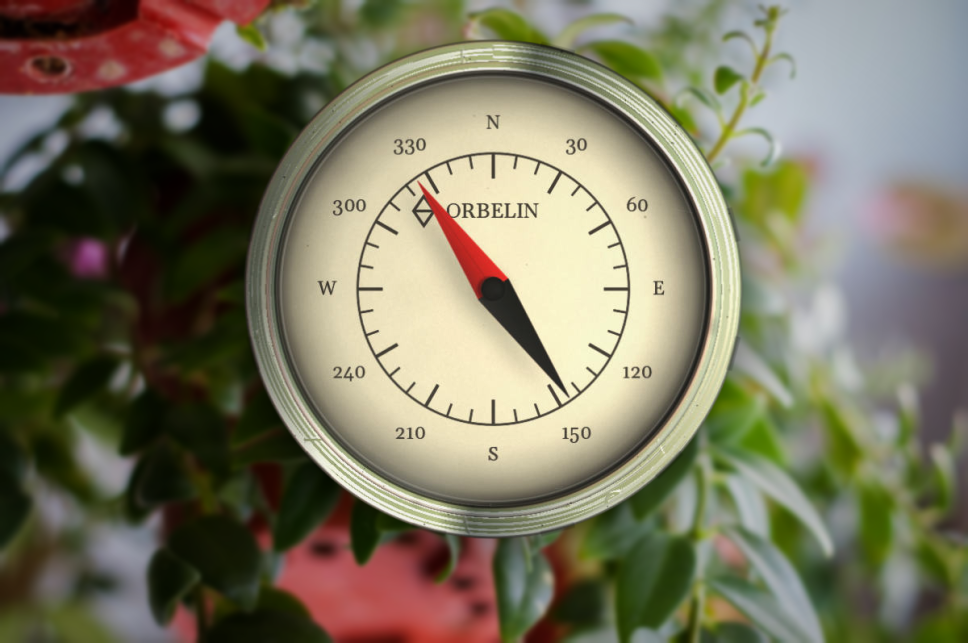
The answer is 325 °
